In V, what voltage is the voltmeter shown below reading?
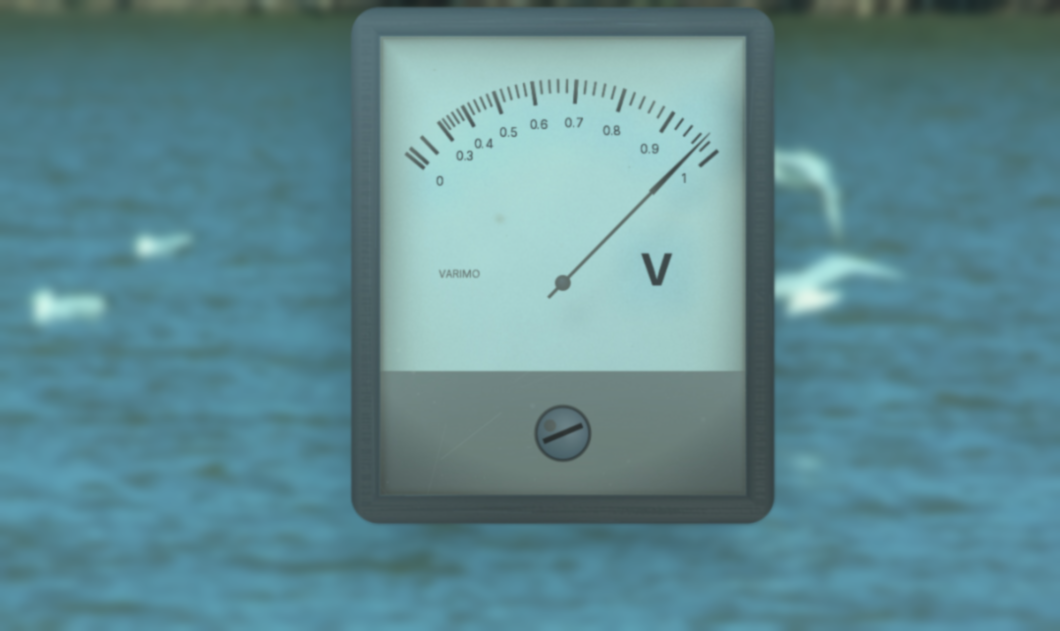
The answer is 0.97 V
